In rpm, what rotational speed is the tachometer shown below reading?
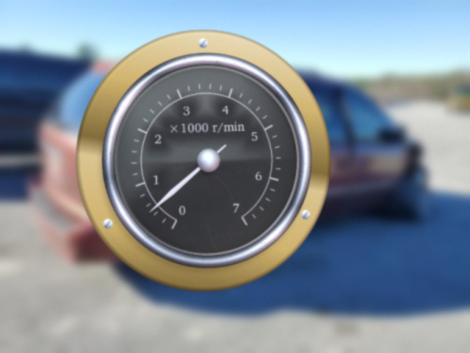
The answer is 500 rpm
